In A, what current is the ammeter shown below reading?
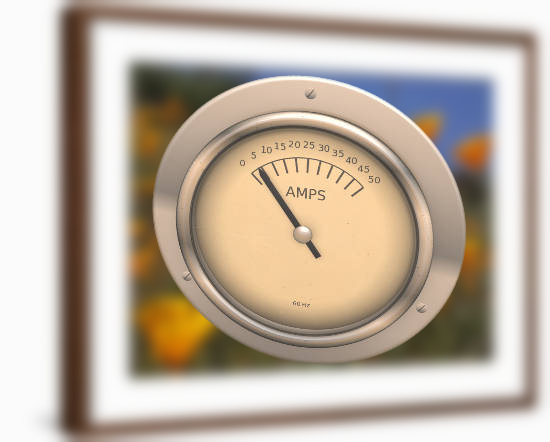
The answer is 5 A
